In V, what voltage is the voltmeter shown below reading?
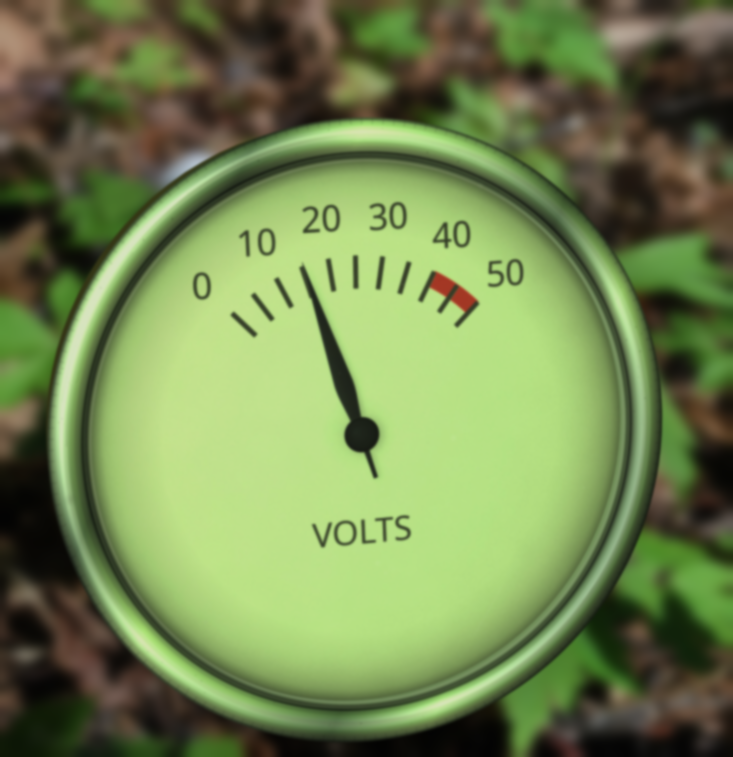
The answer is 15 V
